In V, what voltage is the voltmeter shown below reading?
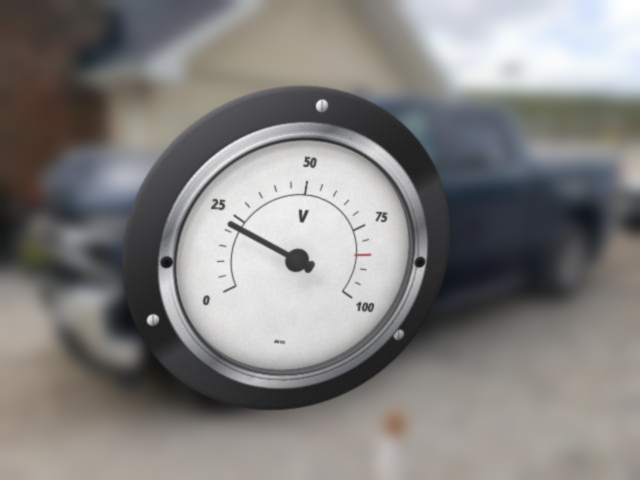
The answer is 22.5 V
